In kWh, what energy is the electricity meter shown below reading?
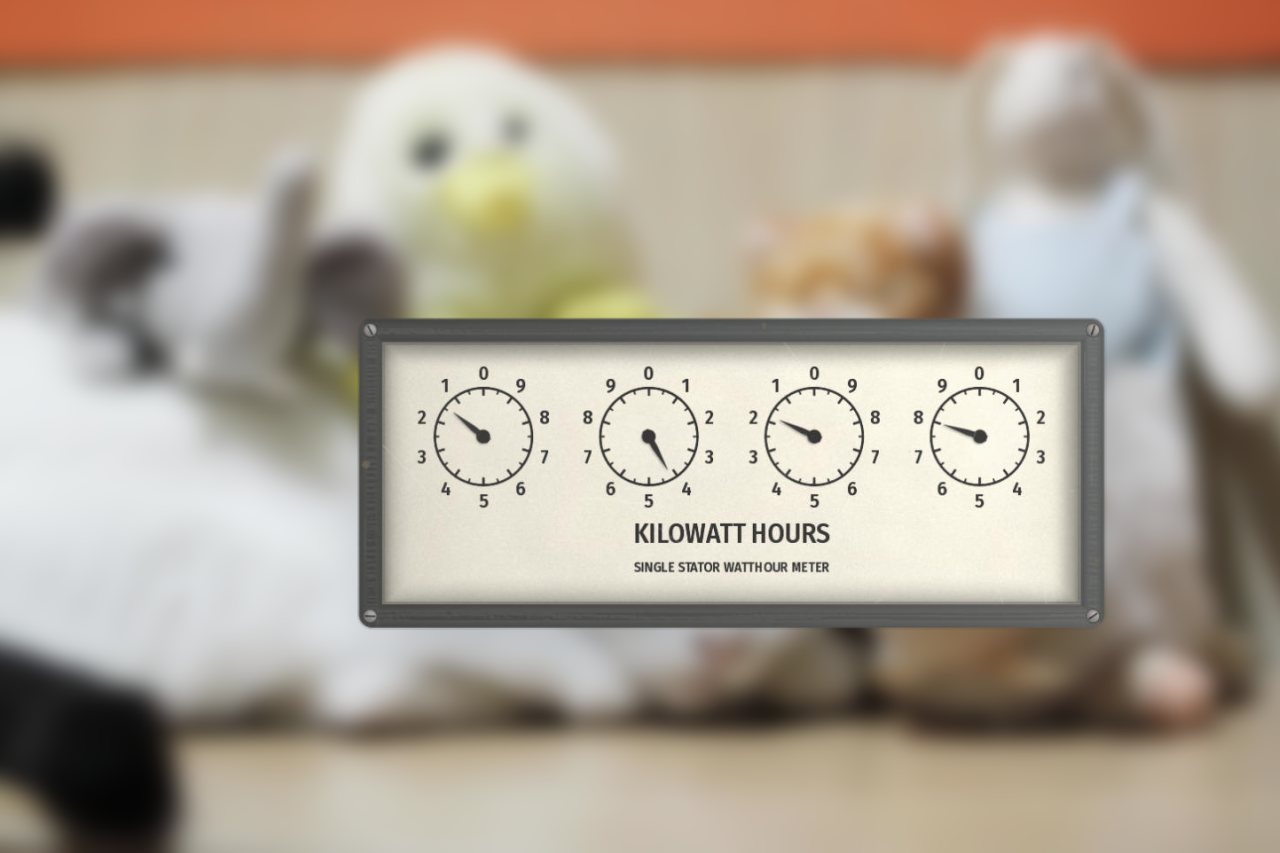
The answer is 1418 kWh
